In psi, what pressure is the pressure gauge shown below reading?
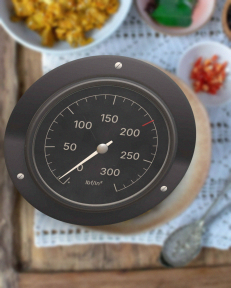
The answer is 10 psi
